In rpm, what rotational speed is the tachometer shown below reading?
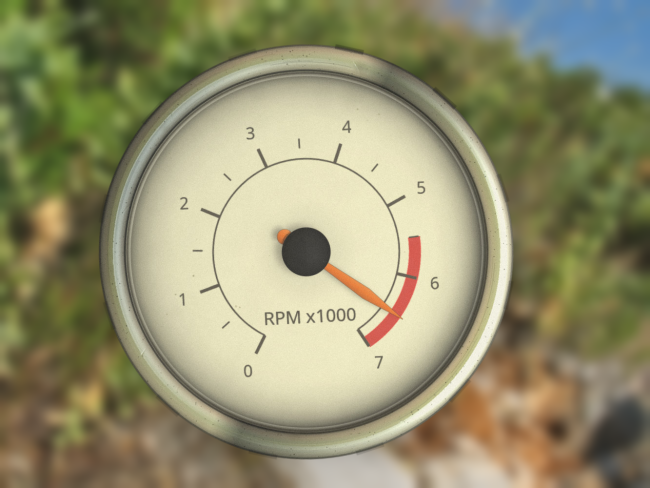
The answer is 6500 rpm
